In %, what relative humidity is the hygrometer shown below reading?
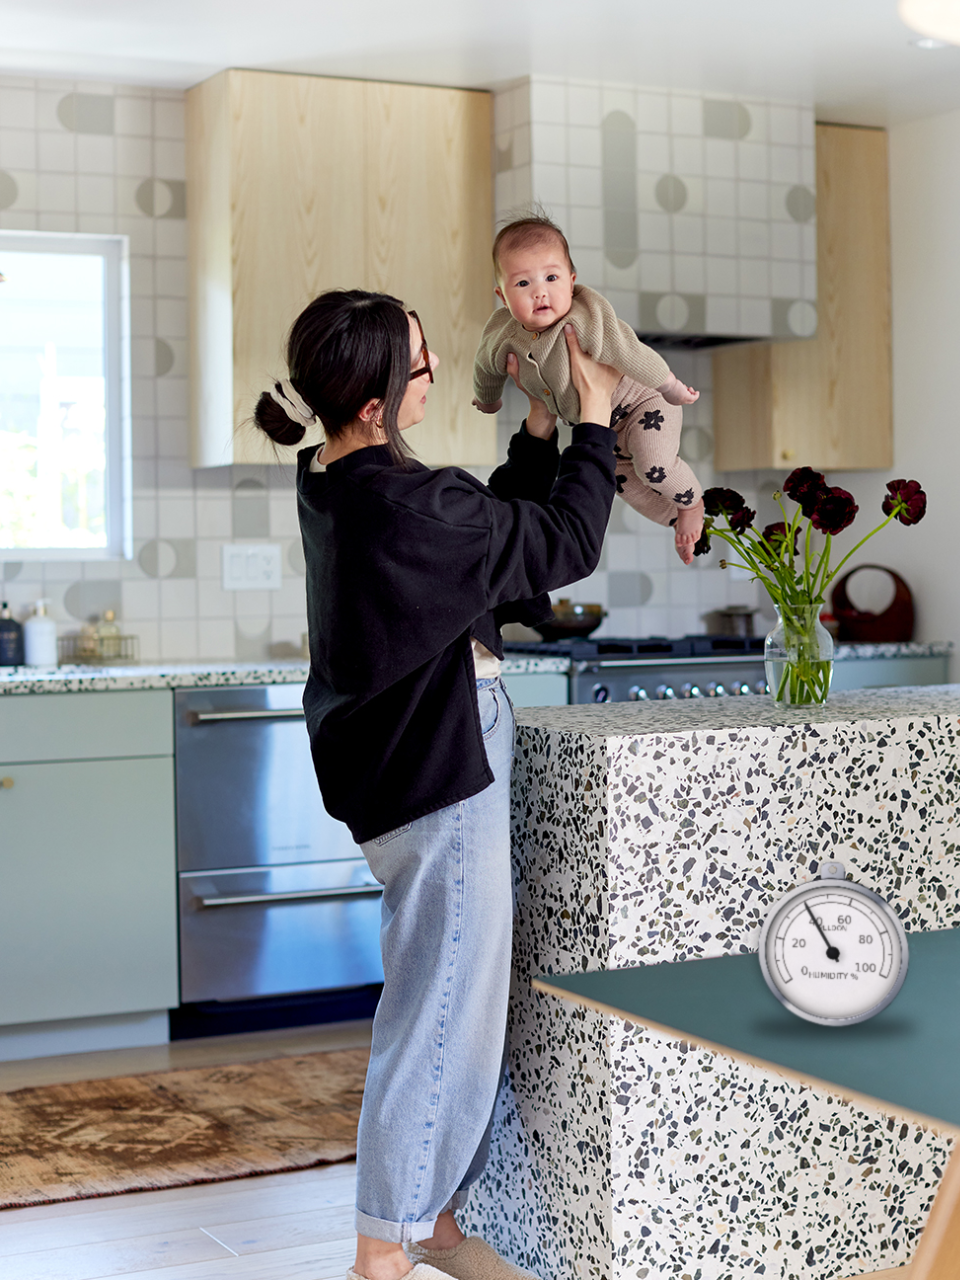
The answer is 40 %
